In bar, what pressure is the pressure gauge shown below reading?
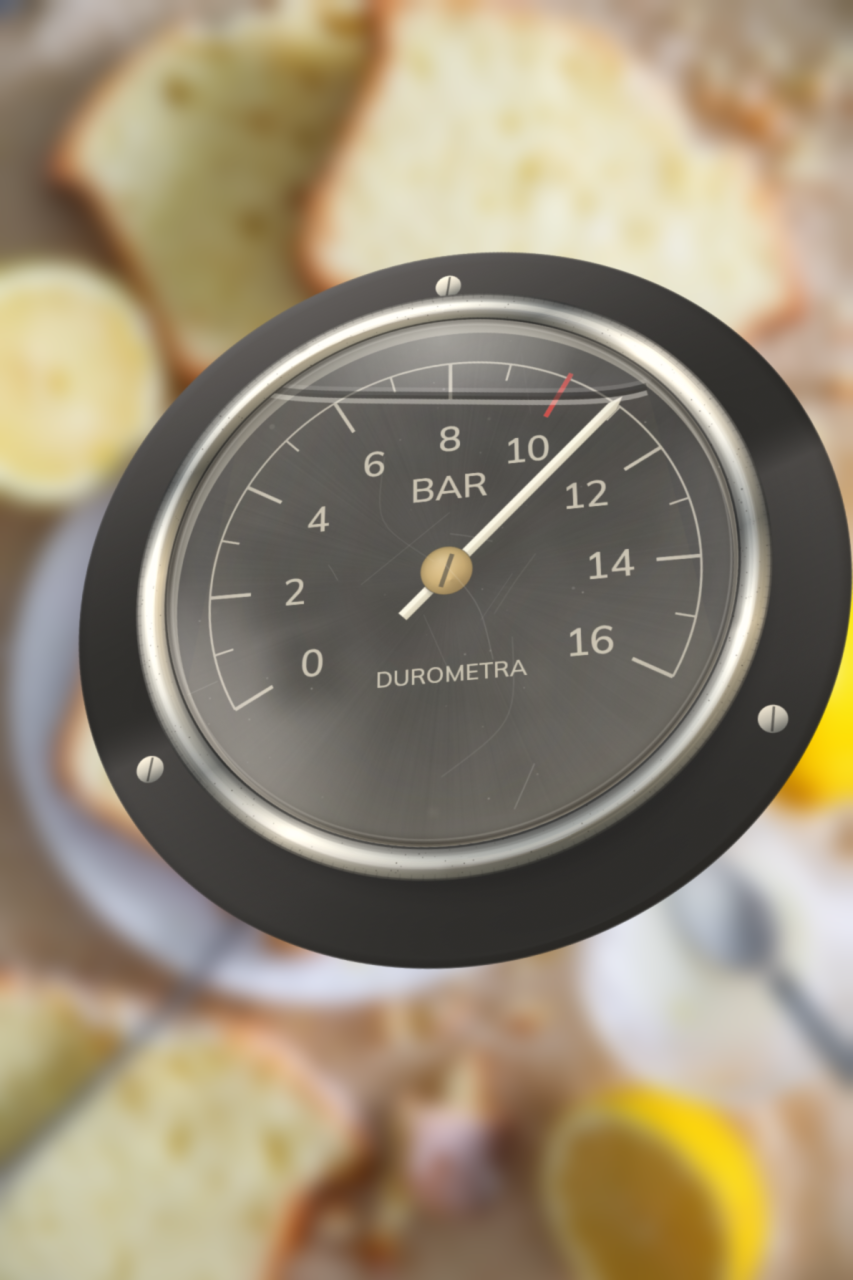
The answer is 11 bar
